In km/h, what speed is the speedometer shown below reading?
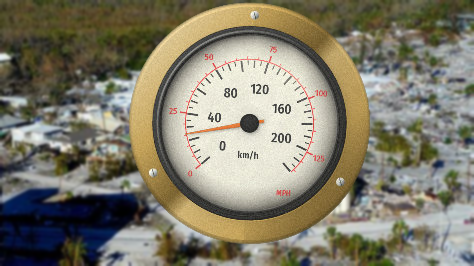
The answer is 25 km/h
